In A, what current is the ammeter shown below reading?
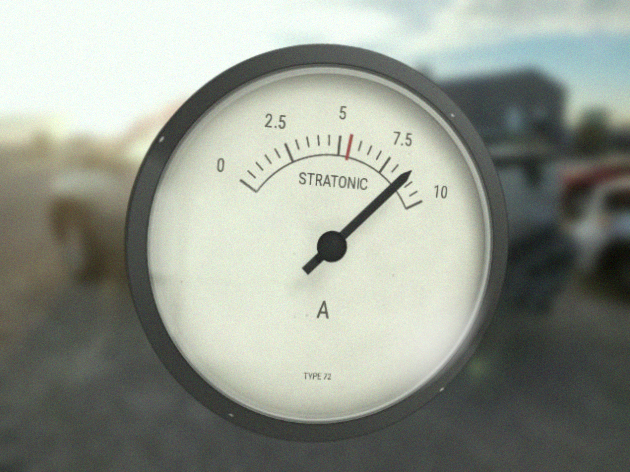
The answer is 8.5 A
